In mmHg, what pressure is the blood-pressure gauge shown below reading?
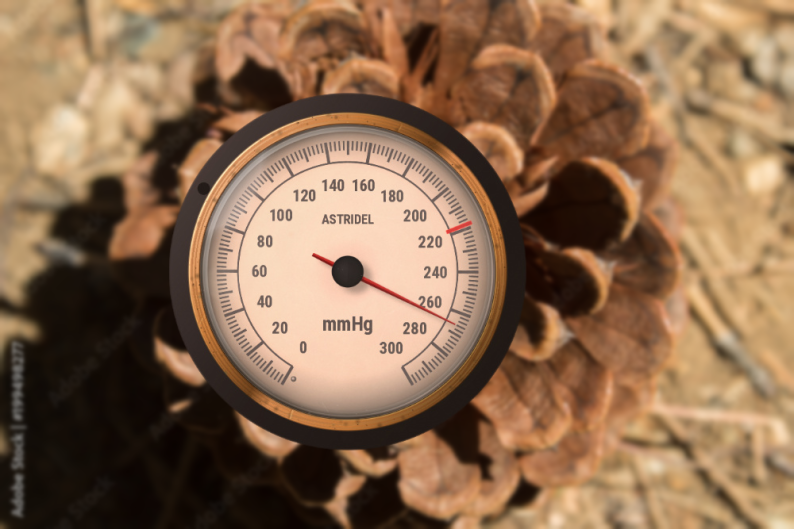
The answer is 266 mmHg
